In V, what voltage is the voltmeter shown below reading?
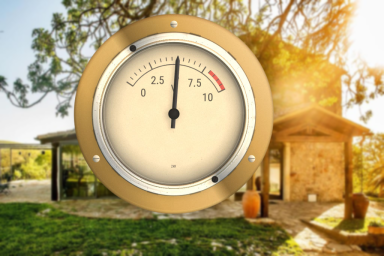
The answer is 5 V
